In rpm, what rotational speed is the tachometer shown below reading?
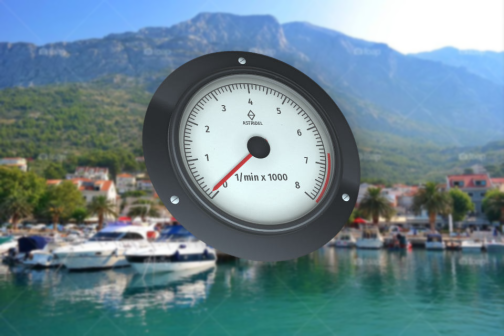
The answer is 100 rpm
